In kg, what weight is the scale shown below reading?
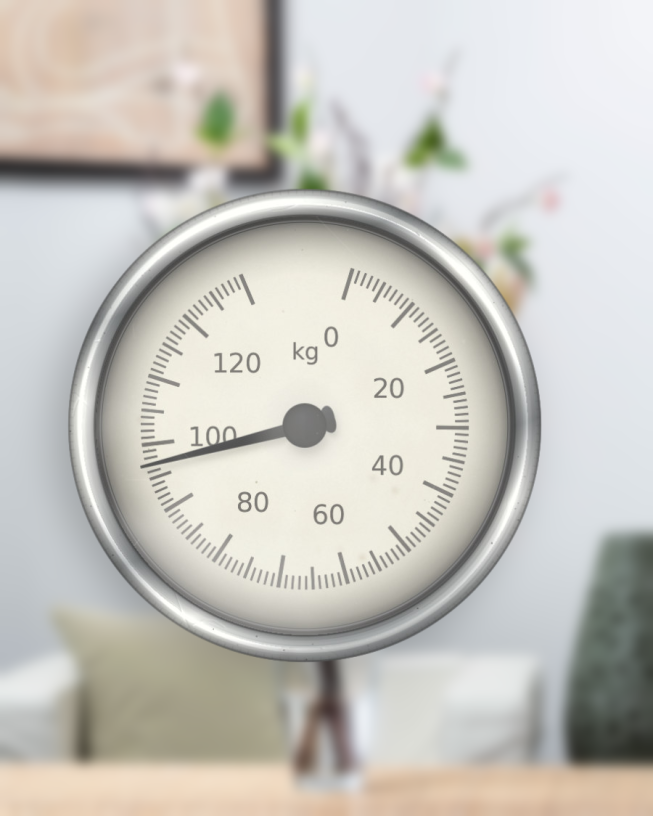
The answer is 97 kg
